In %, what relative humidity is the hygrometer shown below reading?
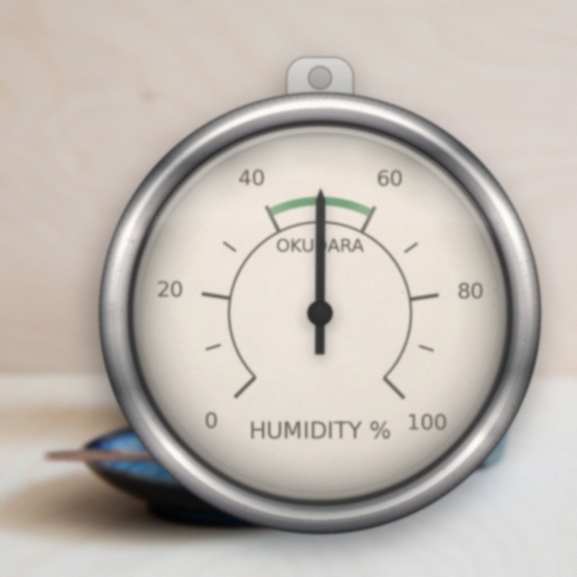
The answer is 50 %
